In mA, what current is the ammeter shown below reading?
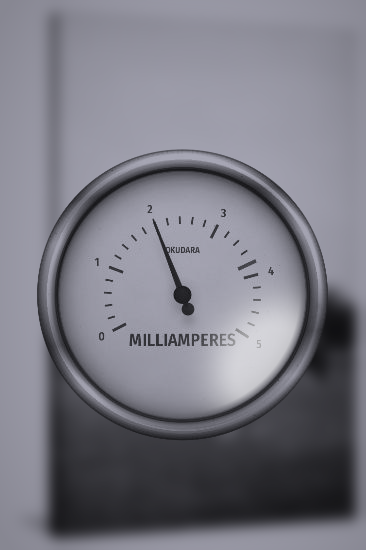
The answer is 2 mA
